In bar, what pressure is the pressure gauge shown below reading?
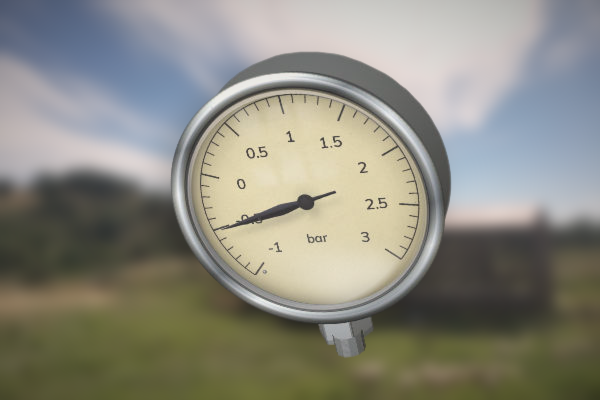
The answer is -0.5 bar
